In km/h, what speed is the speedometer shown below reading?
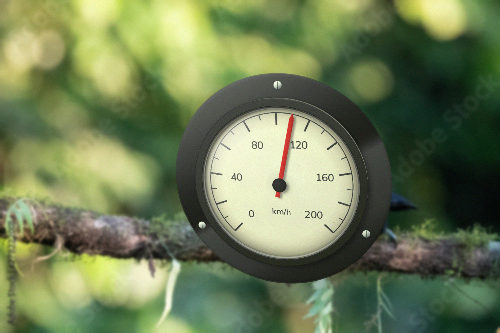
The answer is 110 km/h
